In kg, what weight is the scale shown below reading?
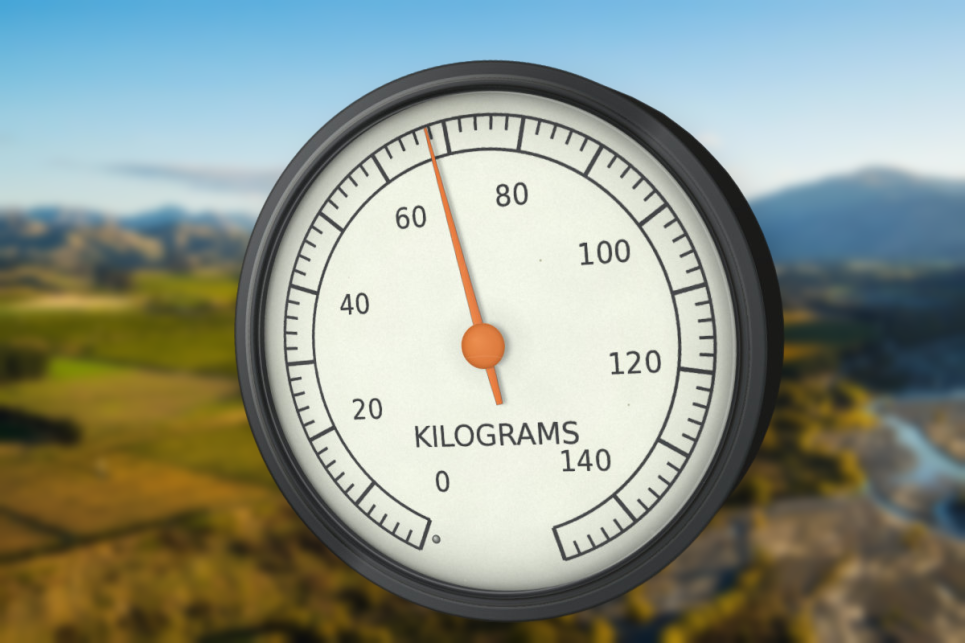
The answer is 68 kg
